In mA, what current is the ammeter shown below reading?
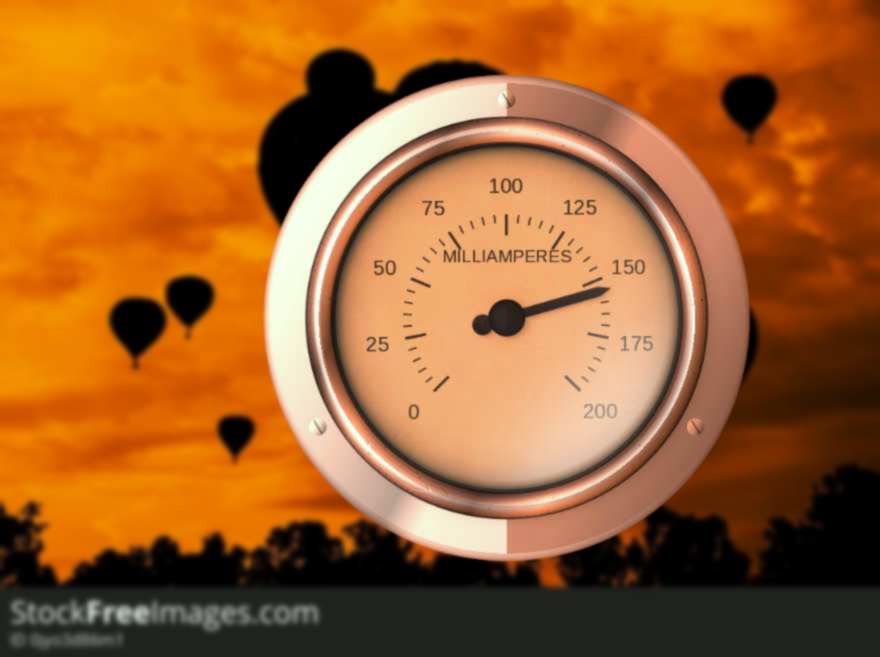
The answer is 155 mA
